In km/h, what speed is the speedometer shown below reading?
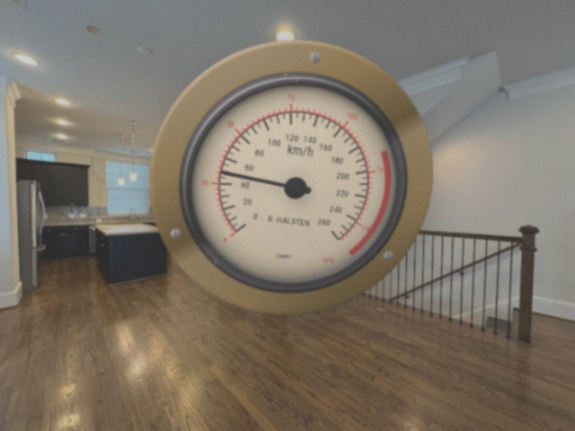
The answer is 50 km/h
